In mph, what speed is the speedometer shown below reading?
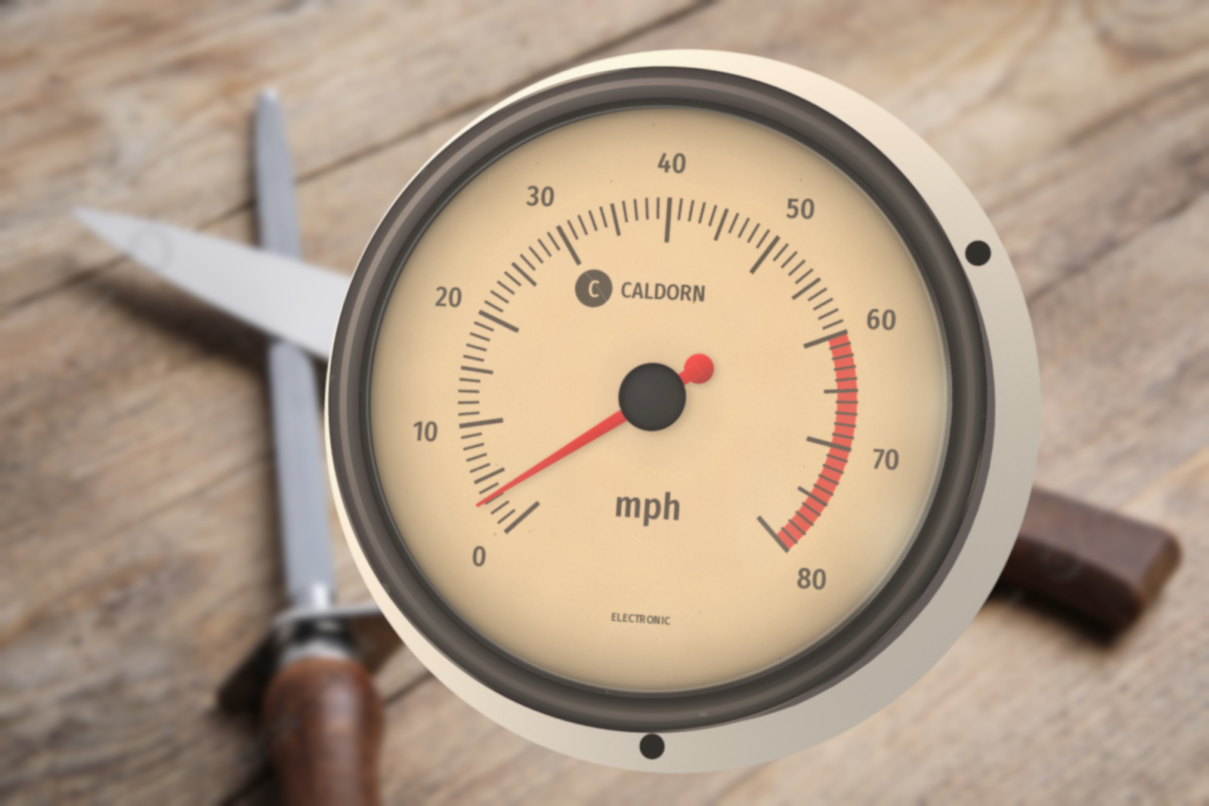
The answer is 3 mph
